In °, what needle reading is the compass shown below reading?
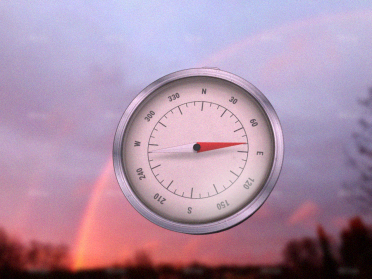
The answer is 80 °
